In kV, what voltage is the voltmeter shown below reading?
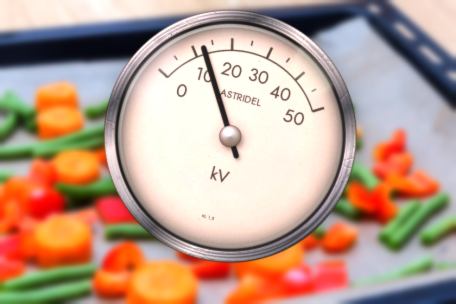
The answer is 12.5 kV
